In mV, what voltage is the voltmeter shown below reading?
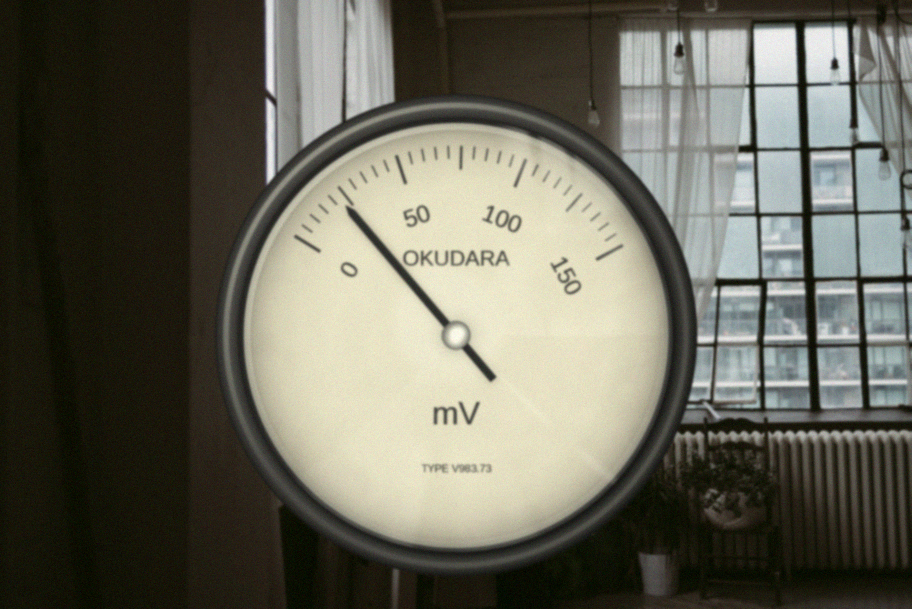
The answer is 22.5 mV
